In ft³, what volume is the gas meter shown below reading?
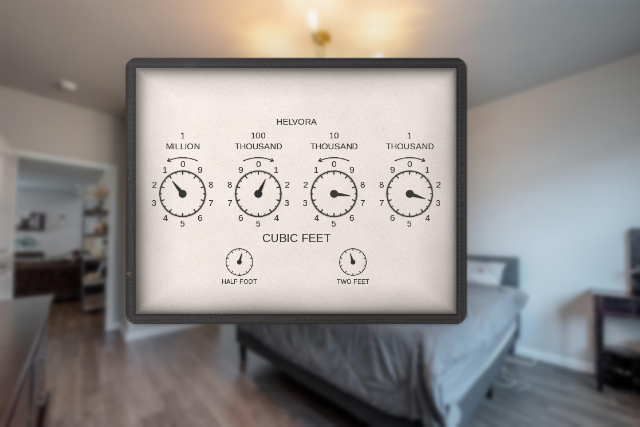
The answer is 107300 ft³
